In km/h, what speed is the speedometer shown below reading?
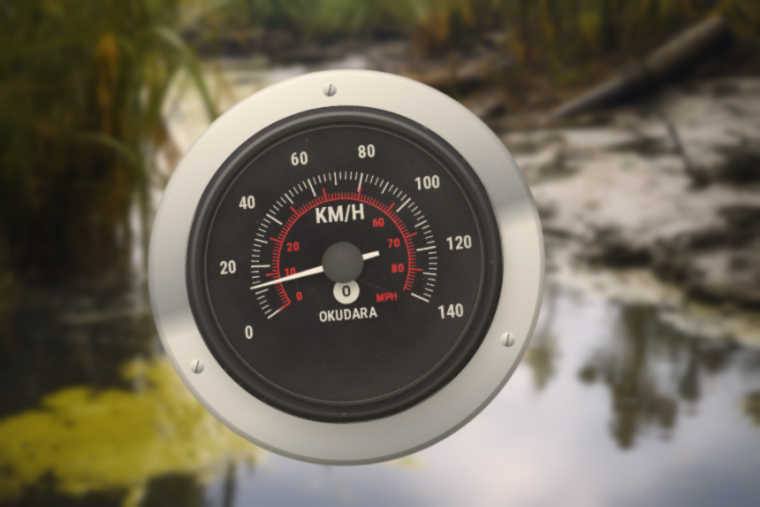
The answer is 12 km/h
